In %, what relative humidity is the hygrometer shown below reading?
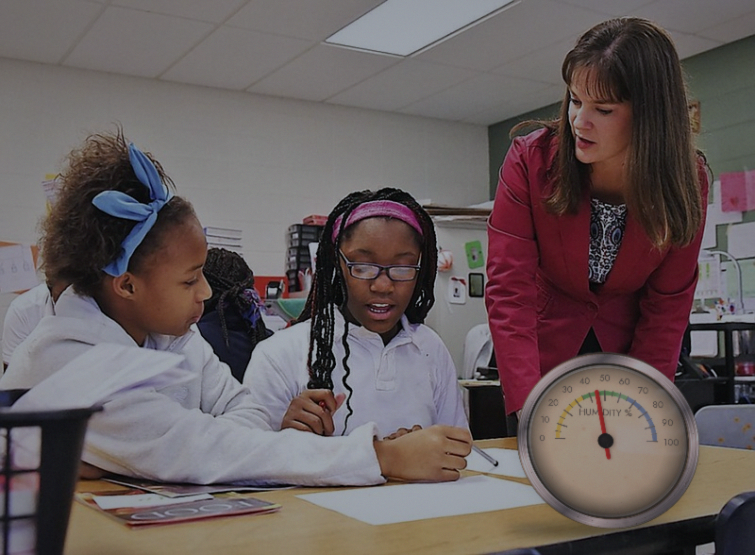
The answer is 45 %
